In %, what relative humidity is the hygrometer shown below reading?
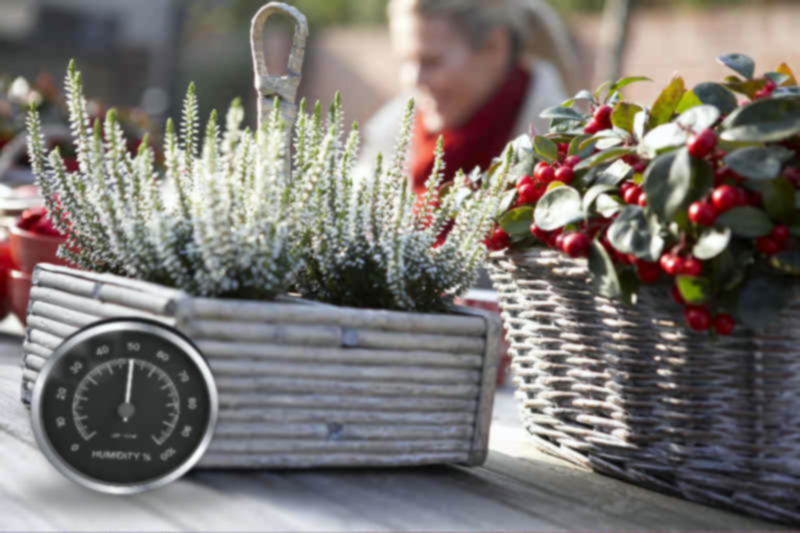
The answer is 50 %
